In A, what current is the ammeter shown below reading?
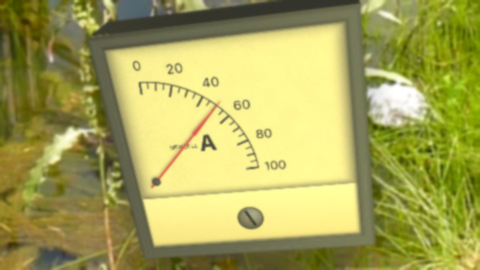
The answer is 50 A
